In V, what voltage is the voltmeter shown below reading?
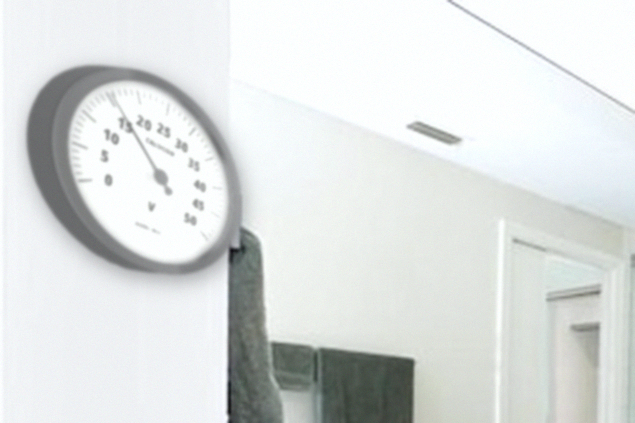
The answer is 15 V
